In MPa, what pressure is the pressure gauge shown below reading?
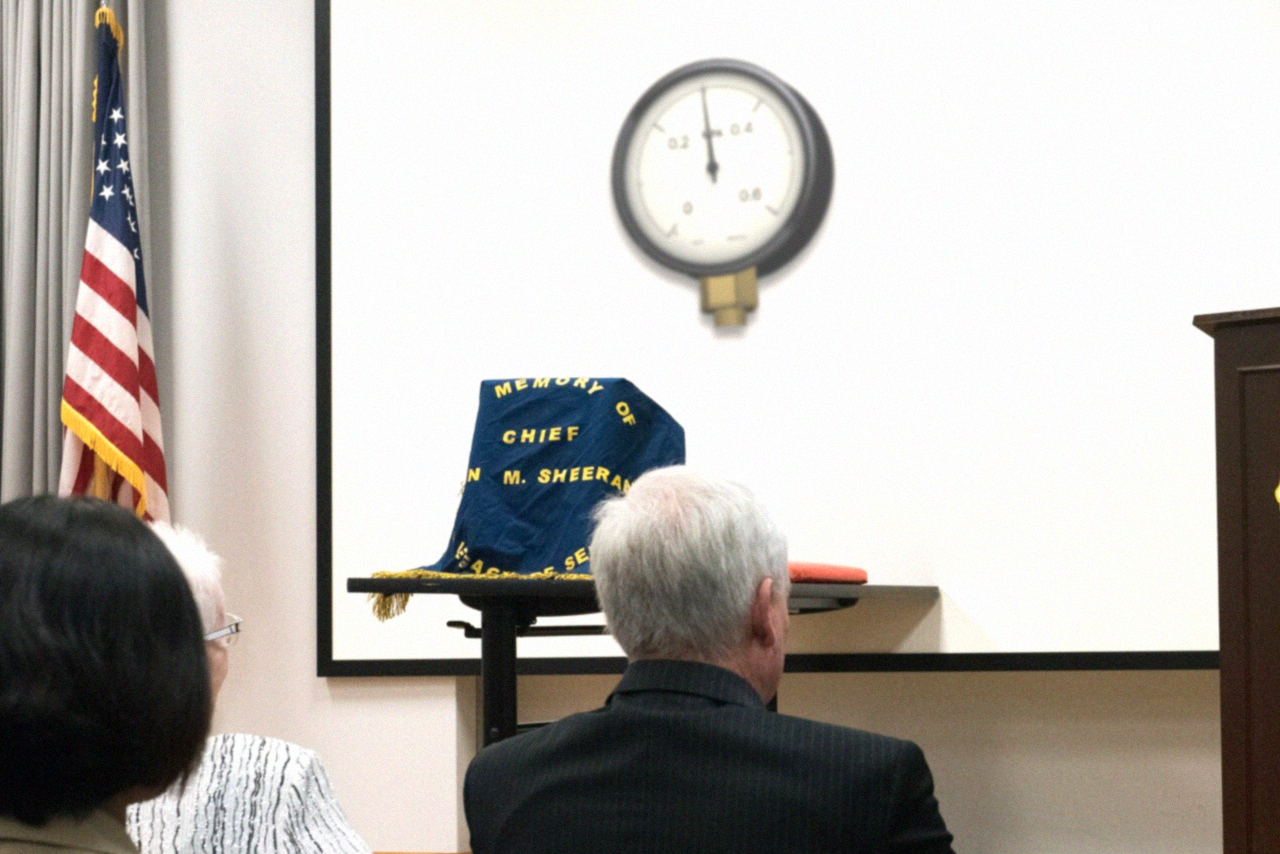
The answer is 0.3 MPa
